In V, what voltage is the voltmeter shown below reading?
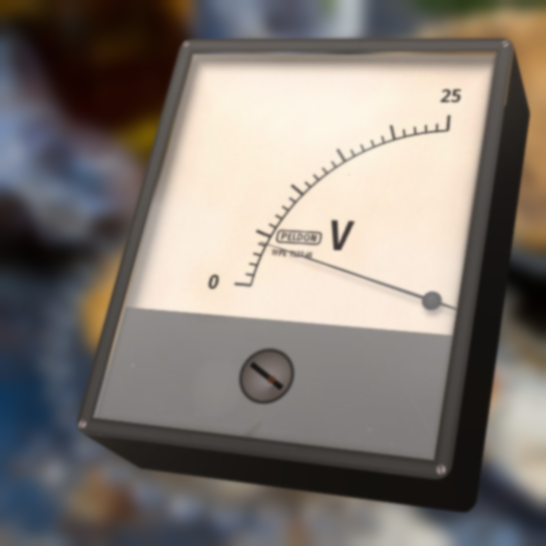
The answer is 4 V
